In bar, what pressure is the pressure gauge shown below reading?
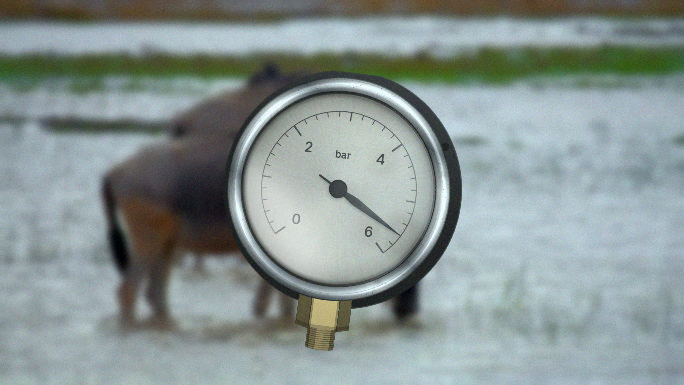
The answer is 5.6 bar
